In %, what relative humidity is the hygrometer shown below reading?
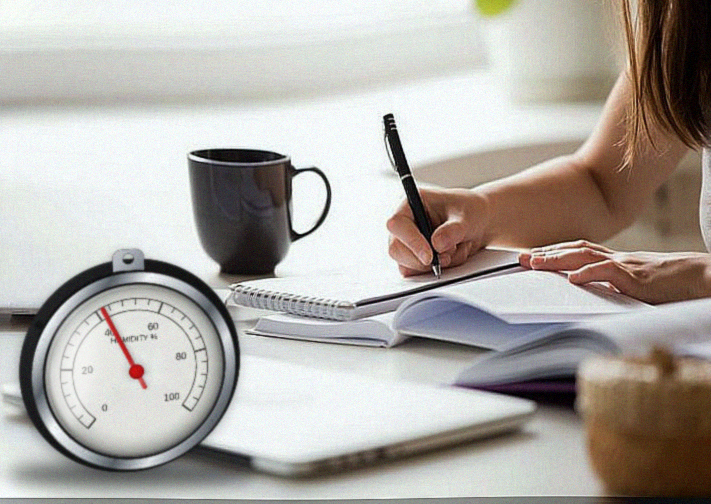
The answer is 42 %
